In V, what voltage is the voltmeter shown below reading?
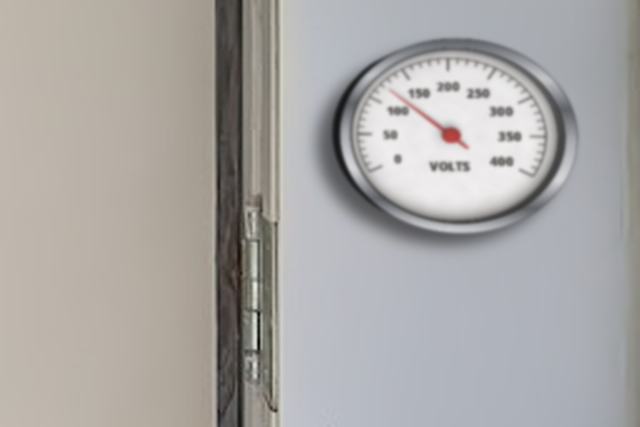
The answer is 120 V
